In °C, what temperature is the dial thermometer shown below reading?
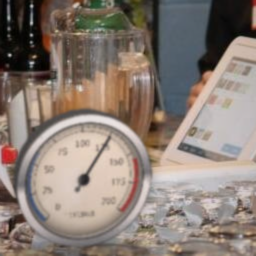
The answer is 125 °C
